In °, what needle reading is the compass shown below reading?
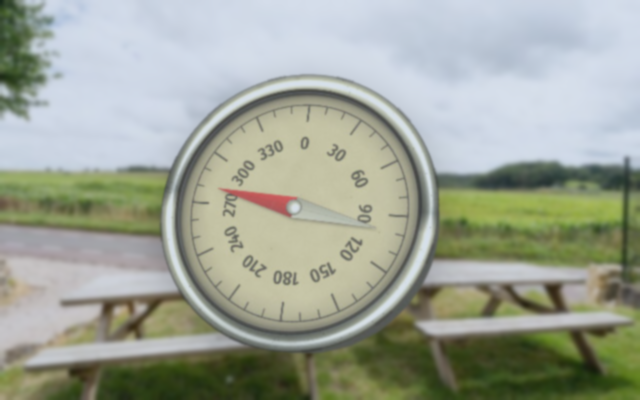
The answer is 280 °
